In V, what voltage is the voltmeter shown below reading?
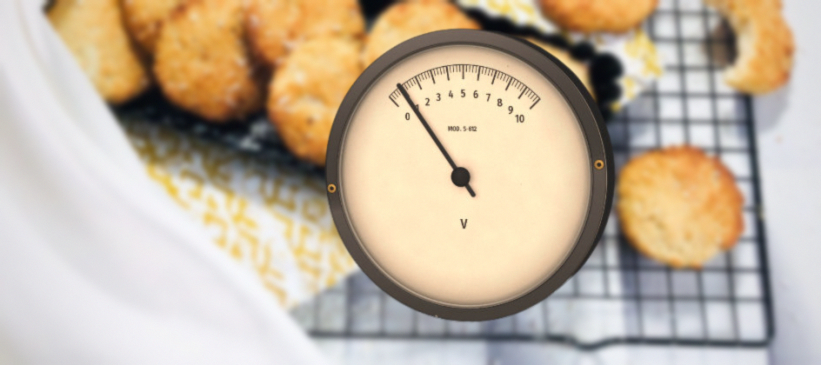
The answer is 1 V
